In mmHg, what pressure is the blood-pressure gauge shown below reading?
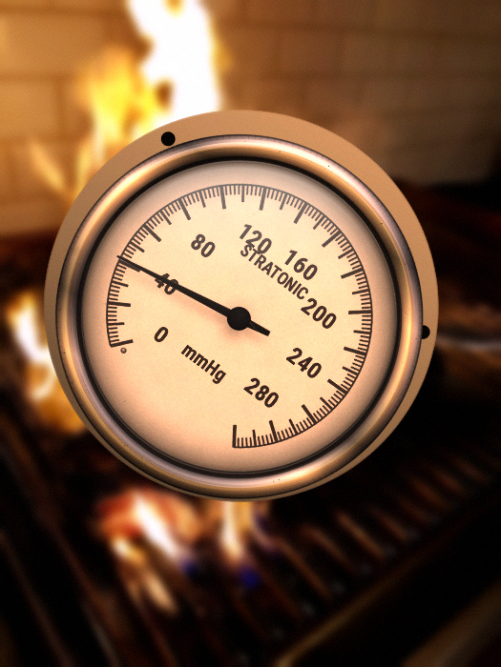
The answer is 42 mmHg
